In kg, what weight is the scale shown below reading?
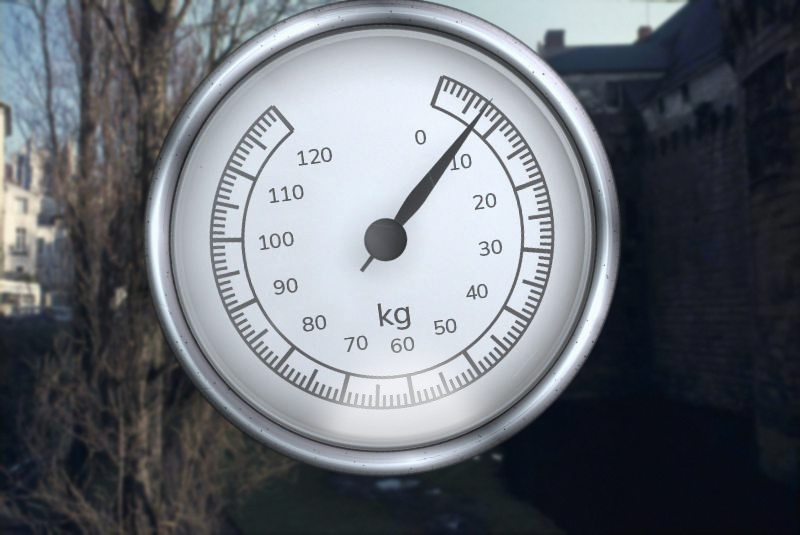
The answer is 7 kg
